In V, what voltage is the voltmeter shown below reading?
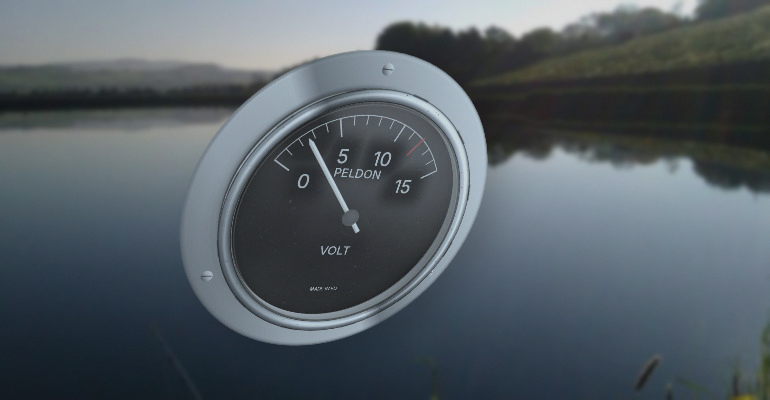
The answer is 2.5 V
